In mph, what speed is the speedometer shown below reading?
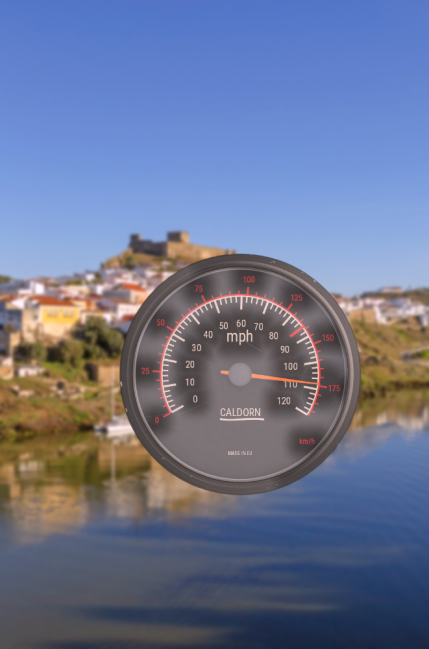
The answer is 108 mph
